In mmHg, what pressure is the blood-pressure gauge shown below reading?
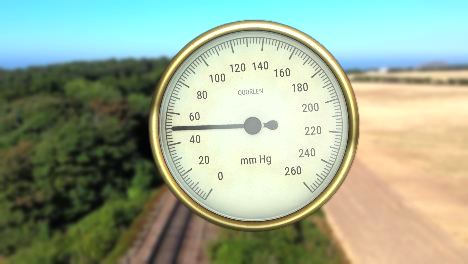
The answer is 50 mmHg
